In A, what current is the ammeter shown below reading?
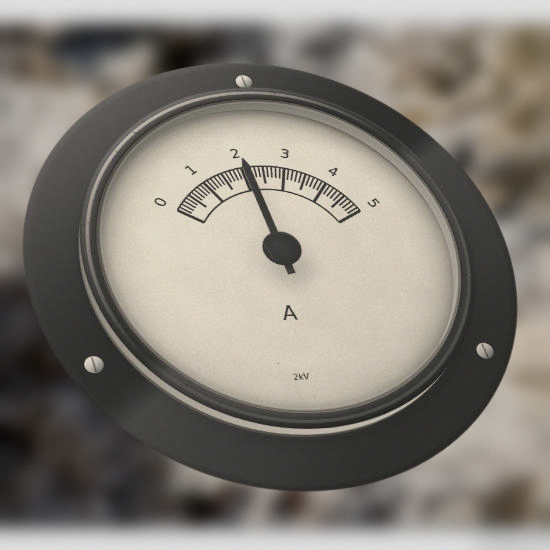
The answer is 2 A
